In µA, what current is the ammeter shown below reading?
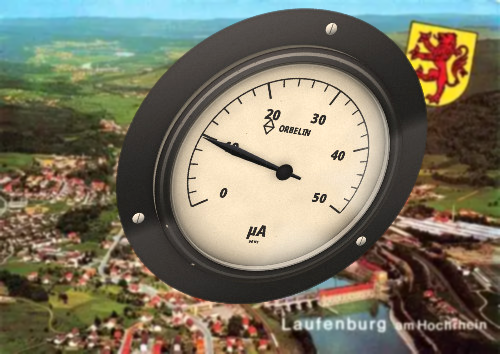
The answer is 10 µA
